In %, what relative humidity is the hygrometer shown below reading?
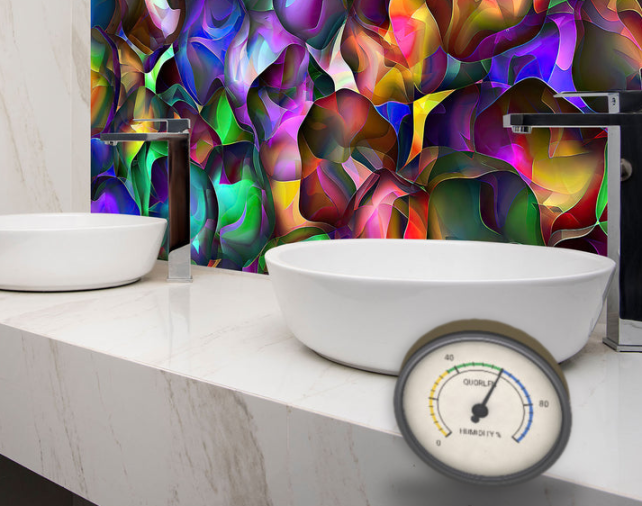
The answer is 60 %
